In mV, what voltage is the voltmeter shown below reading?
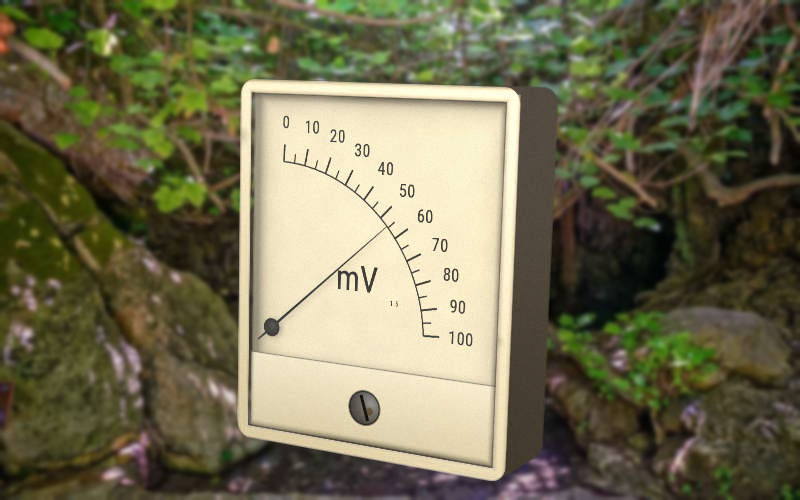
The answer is 55 mV
